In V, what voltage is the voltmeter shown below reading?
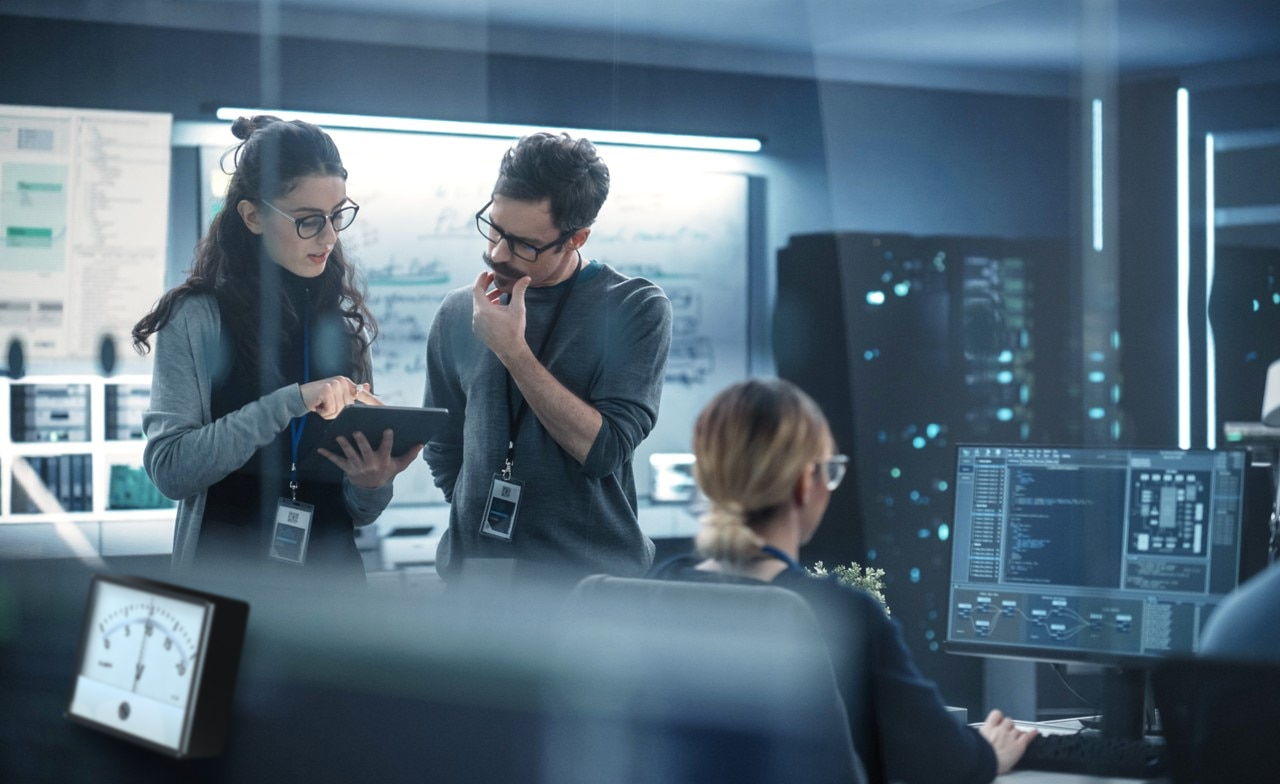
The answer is 10 V
